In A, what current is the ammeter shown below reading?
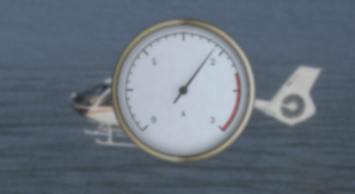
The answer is 1.9 A
